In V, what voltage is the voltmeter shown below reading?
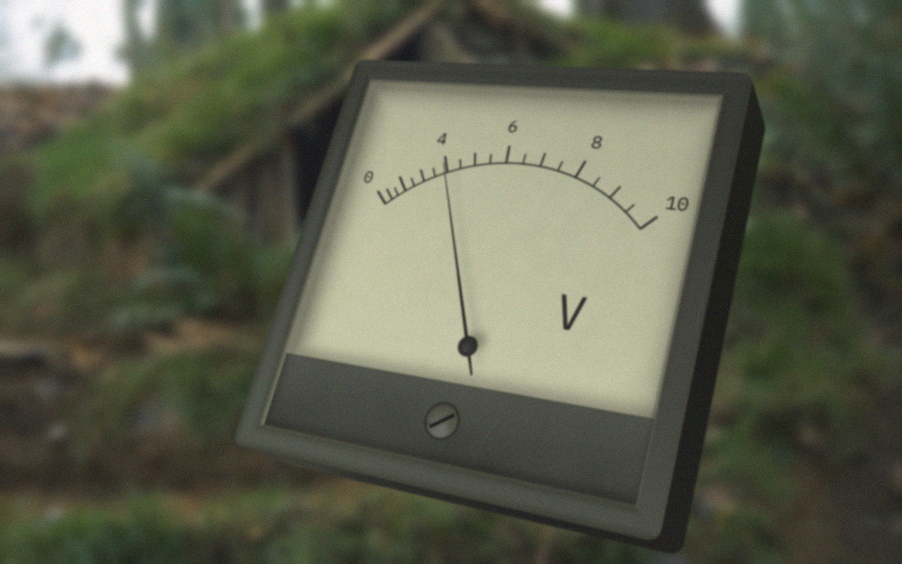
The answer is 4 V
